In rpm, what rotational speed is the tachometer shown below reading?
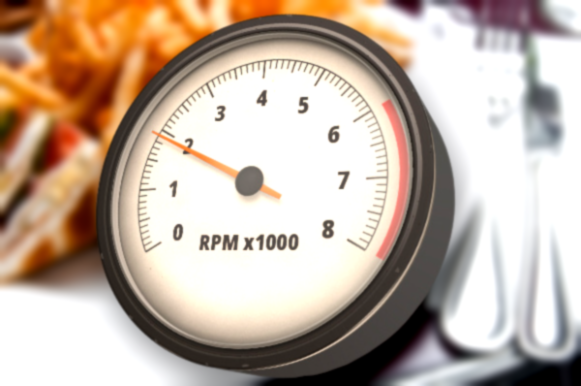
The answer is 1900 rpm
